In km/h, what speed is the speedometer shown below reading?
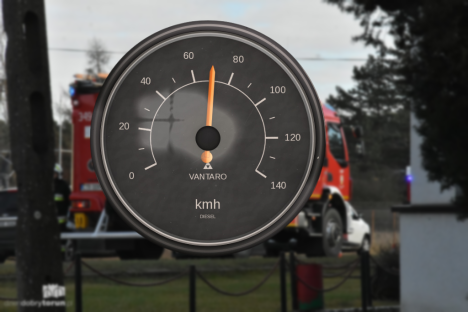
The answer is 70 km/h
